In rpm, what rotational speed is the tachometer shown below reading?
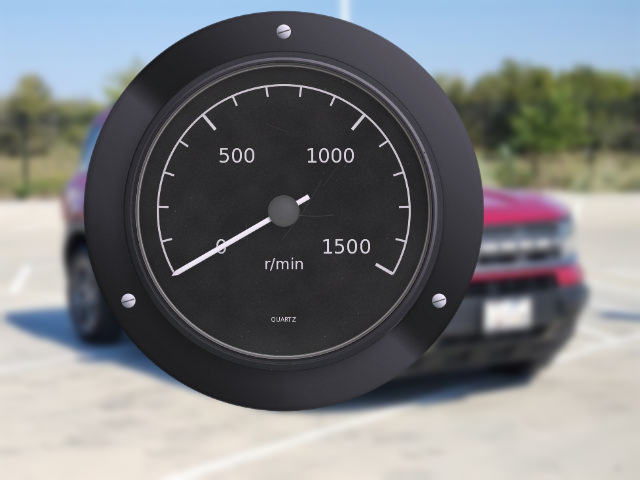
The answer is 0 rpm
